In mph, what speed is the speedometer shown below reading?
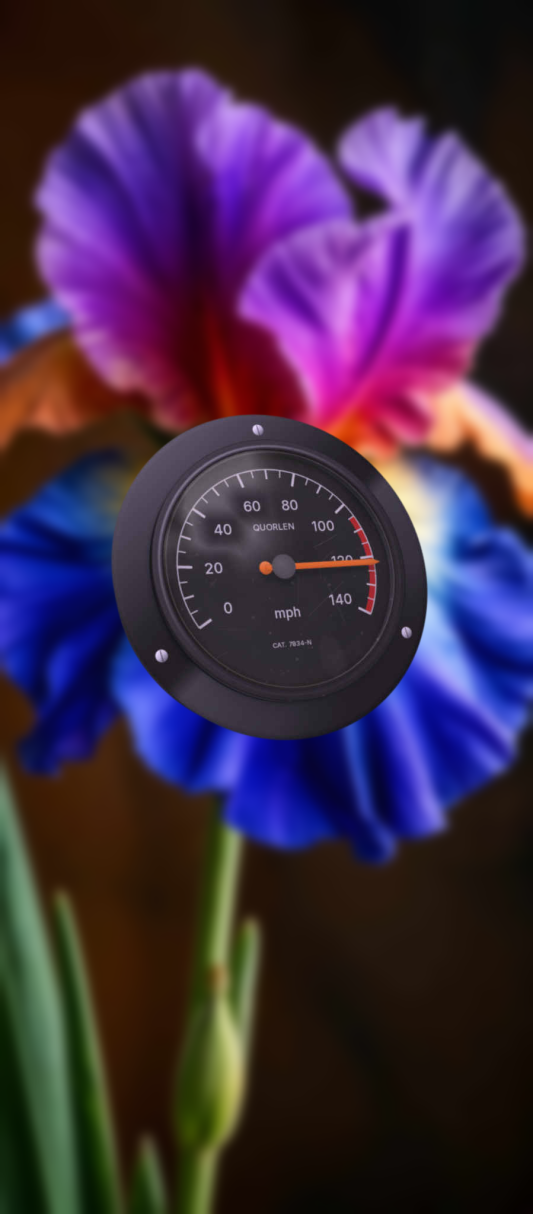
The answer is 122.5 mph
